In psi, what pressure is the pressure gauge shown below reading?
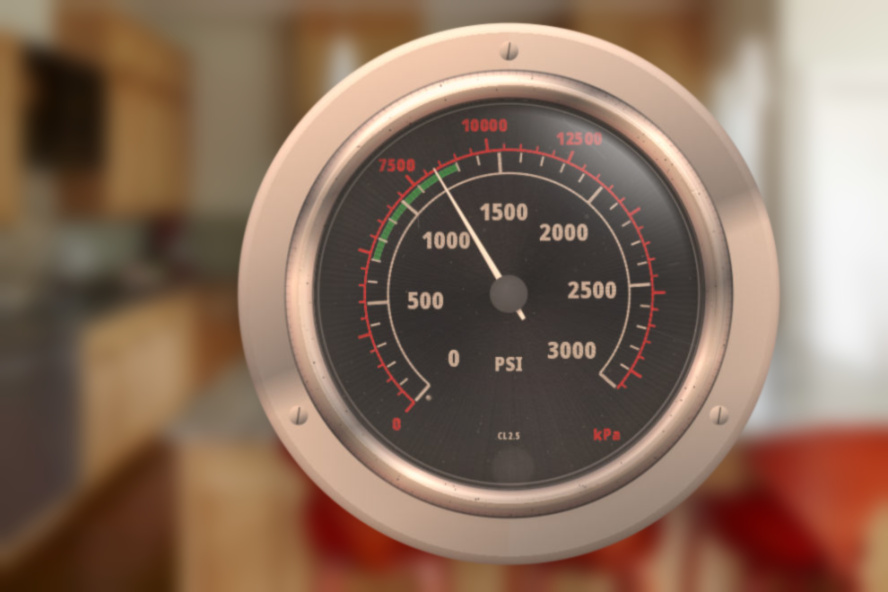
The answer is 1200 psi
